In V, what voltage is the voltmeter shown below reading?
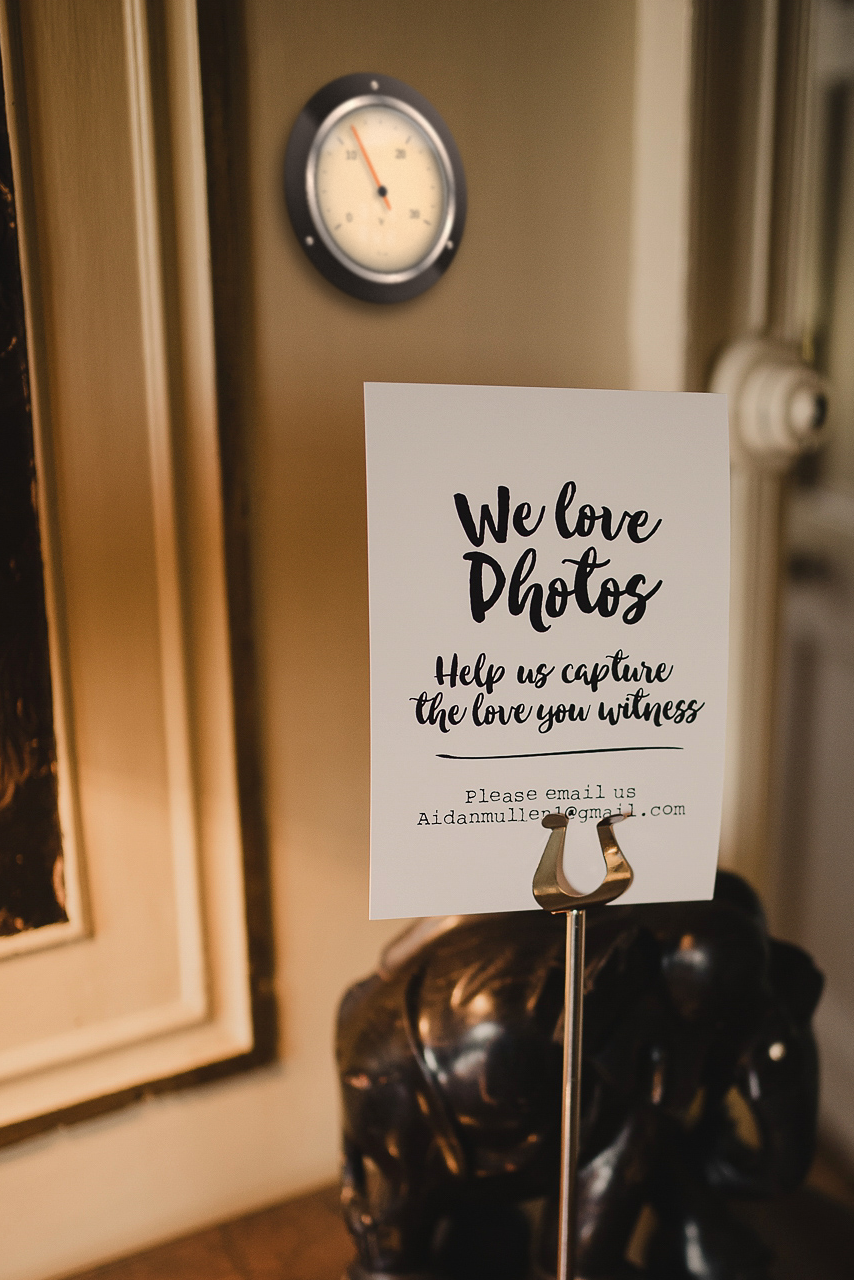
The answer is 12 V
